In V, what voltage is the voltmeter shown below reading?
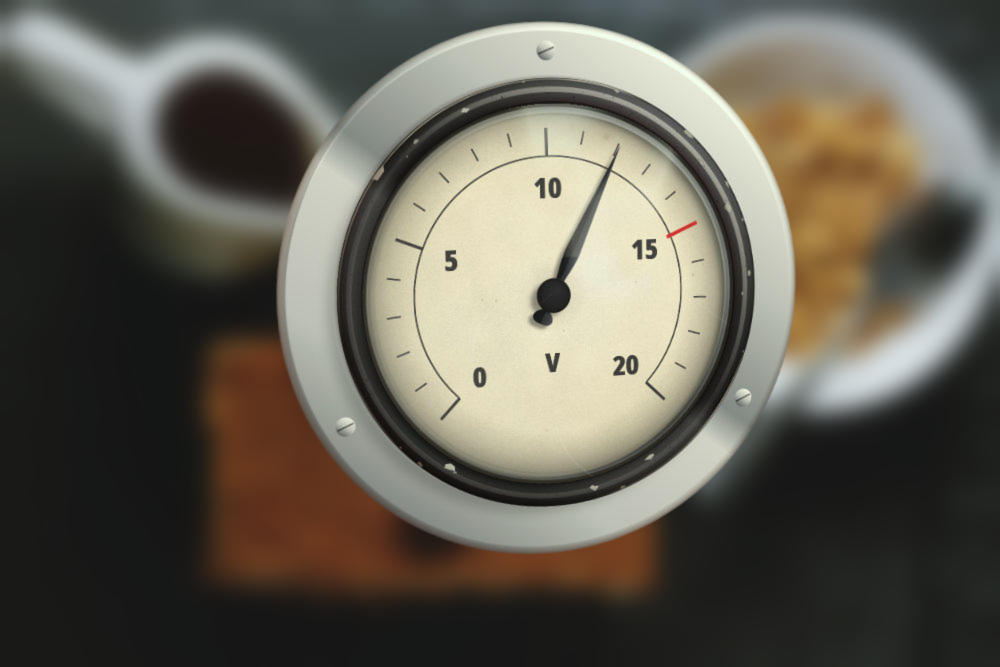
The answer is 12 V
